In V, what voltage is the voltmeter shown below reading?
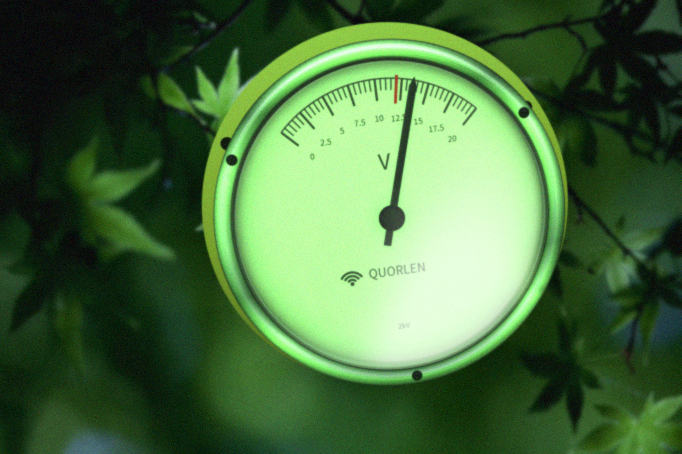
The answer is 13.5 V
